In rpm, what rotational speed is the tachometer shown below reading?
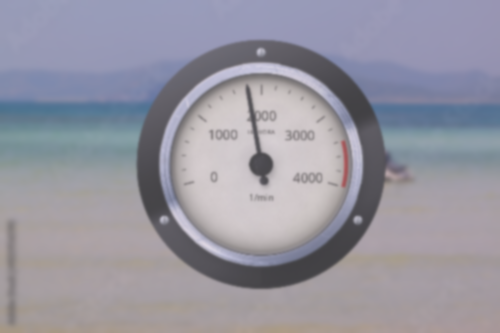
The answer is 1800 rpm
